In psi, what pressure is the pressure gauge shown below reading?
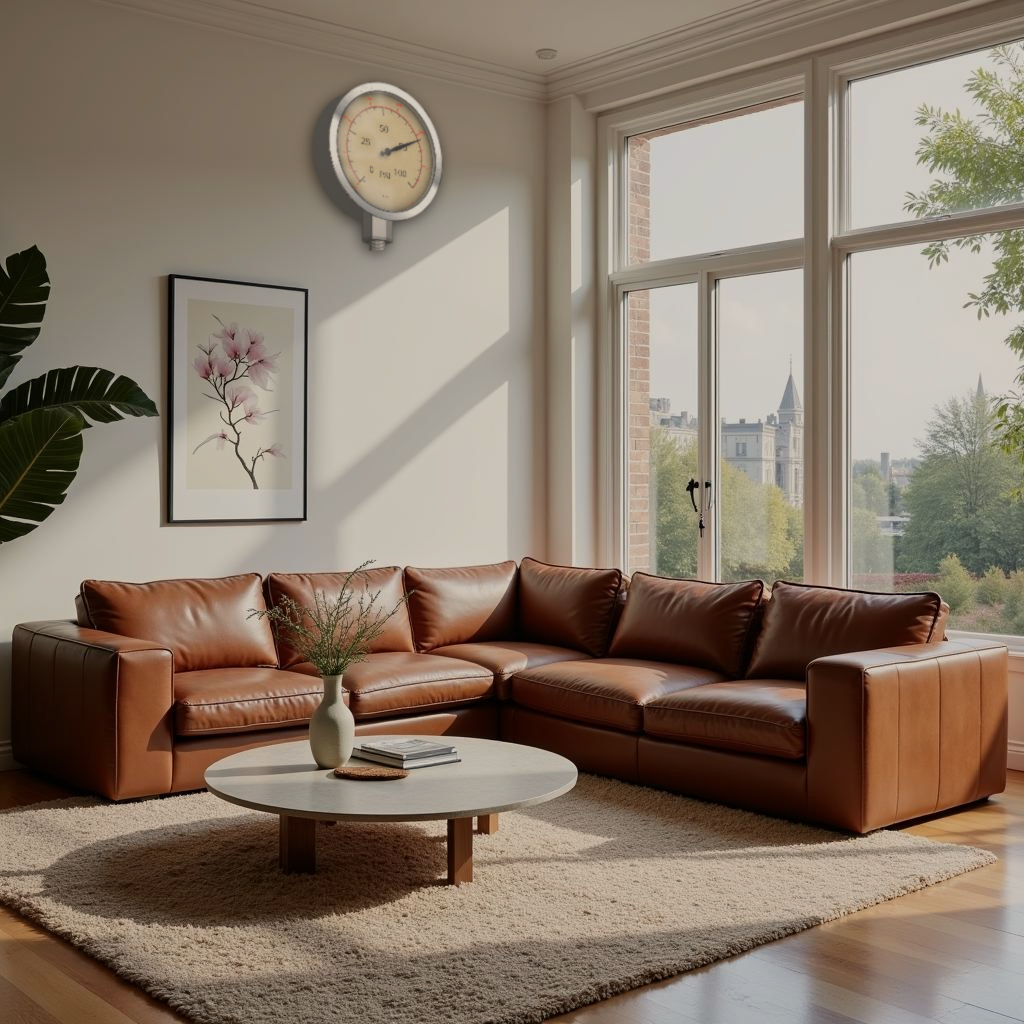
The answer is 75 psi
